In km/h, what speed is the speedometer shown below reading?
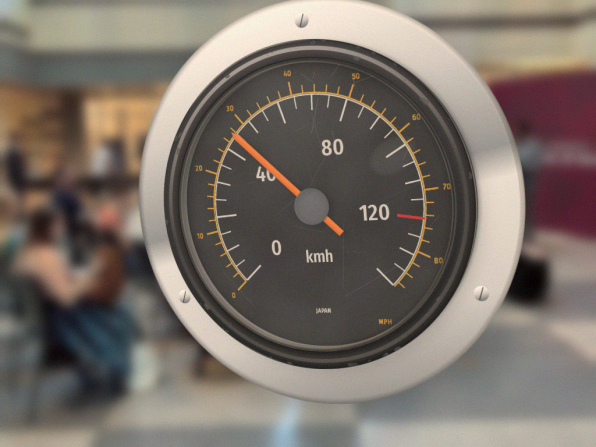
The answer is 45 km/h
